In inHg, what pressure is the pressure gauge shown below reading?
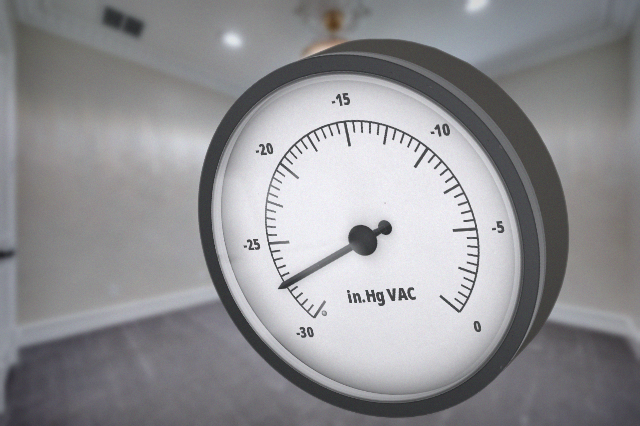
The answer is -27.5 inHg
